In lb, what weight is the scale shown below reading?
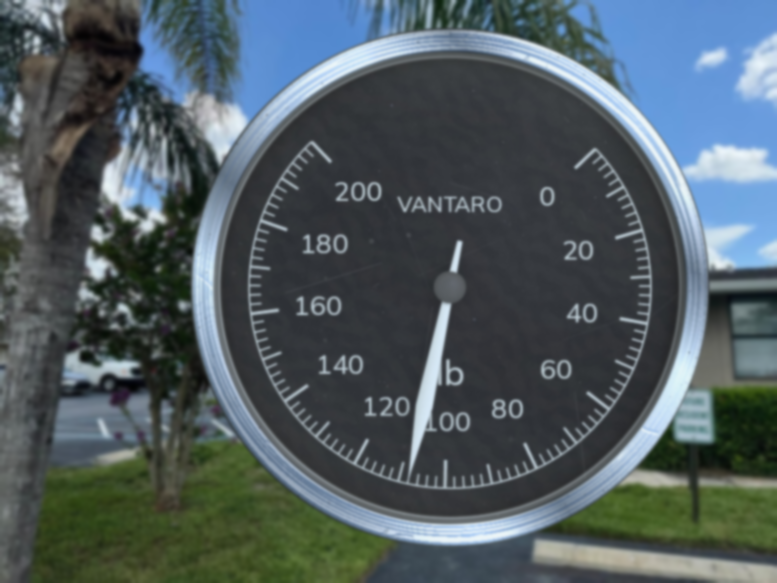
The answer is 108 lb
